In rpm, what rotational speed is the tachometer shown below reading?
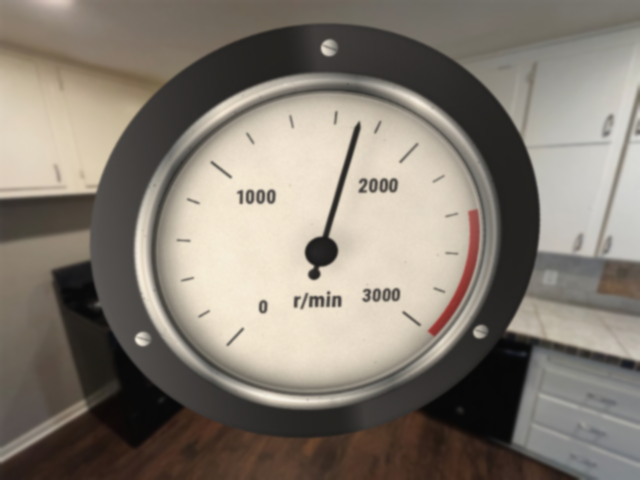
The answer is 1700 rpm
